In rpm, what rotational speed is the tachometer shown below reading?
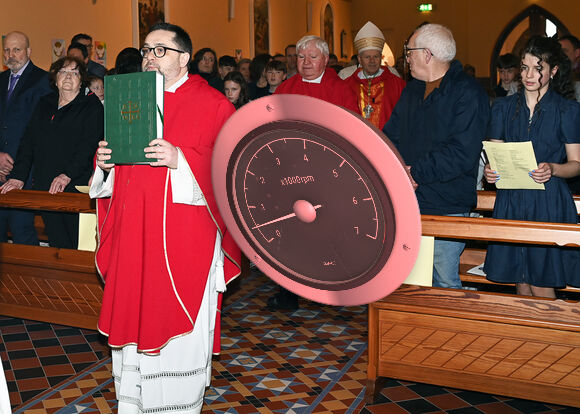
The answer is 500 rpm
